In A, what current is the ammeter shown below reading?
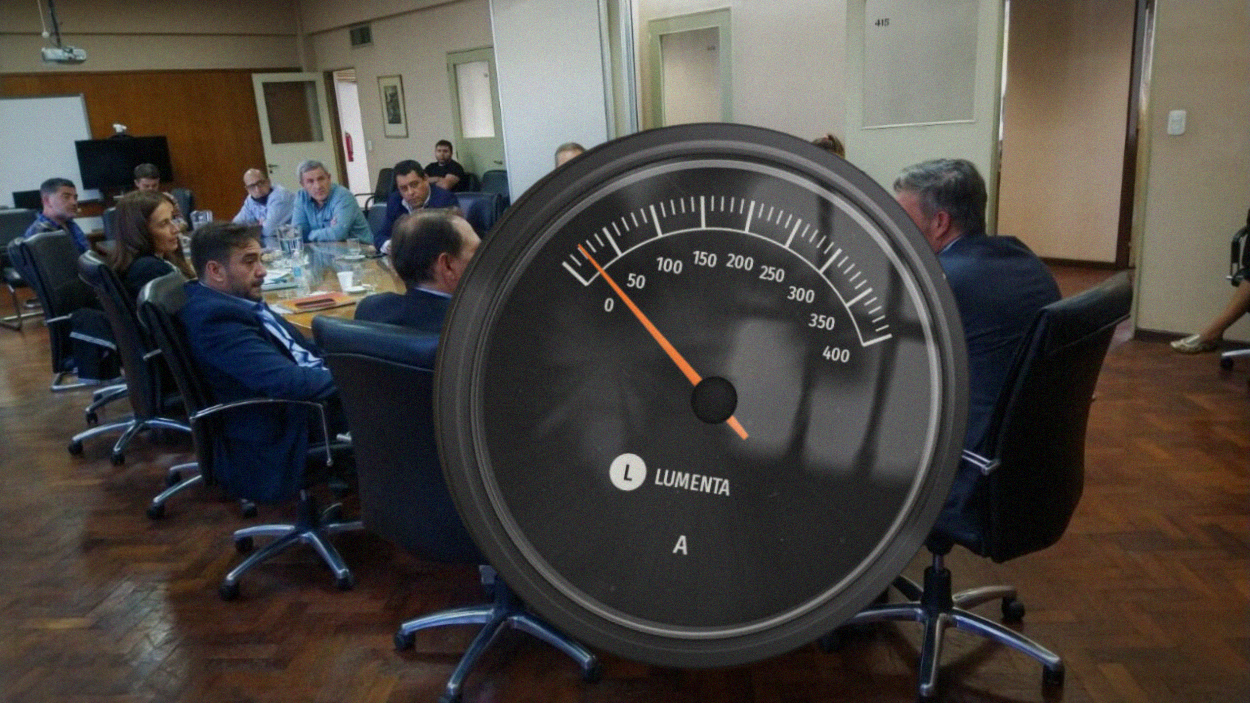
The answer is 20 A
